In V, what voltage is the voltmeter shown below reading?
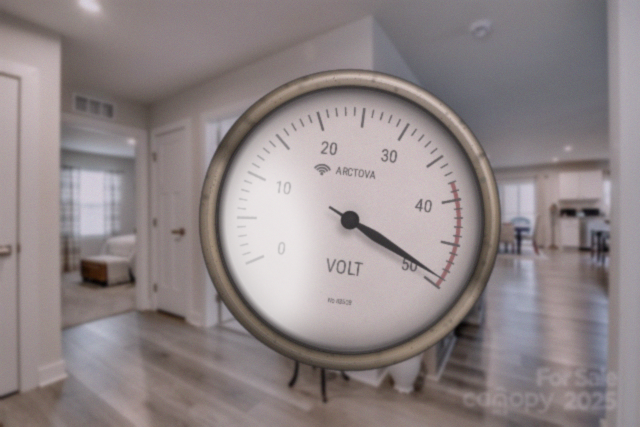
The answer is 49 V
